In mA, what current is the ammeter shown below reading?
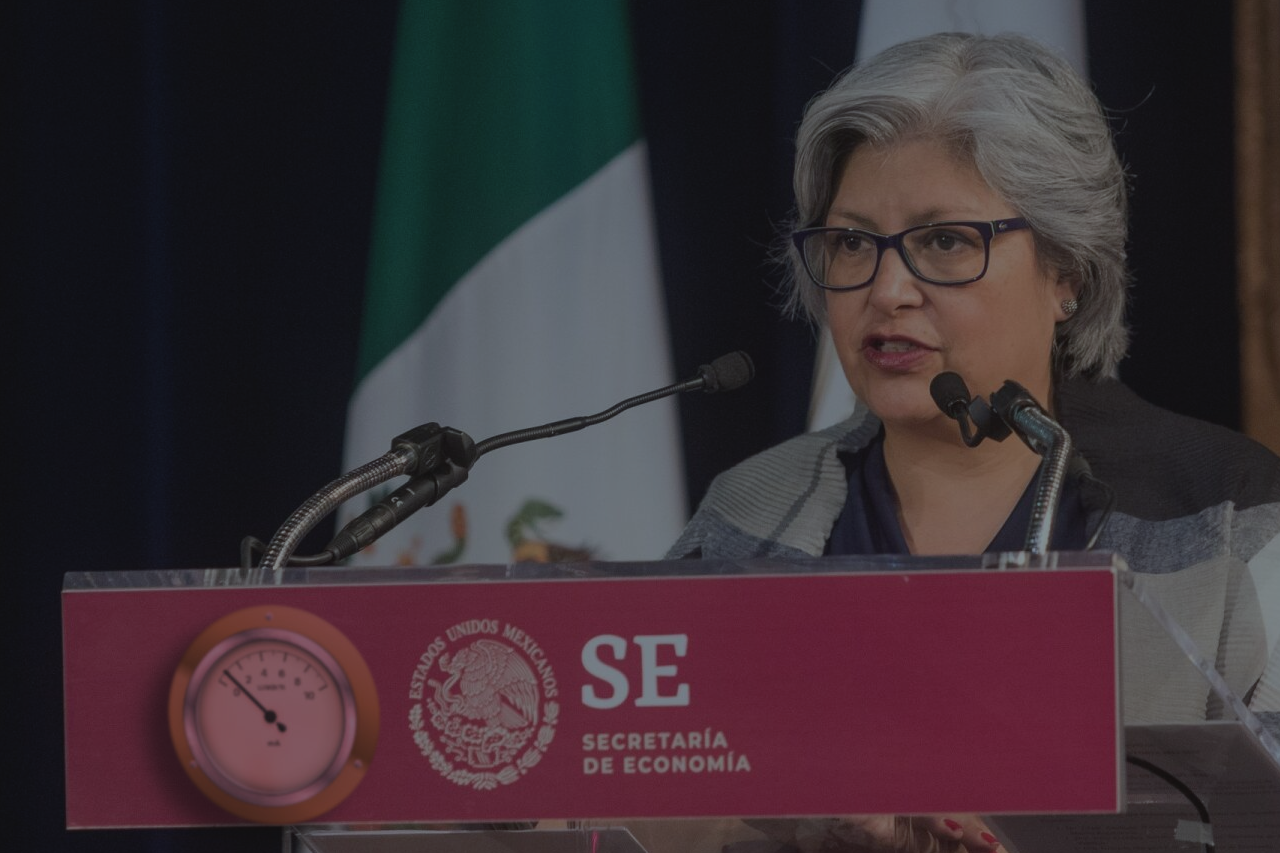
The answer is 1 mA
